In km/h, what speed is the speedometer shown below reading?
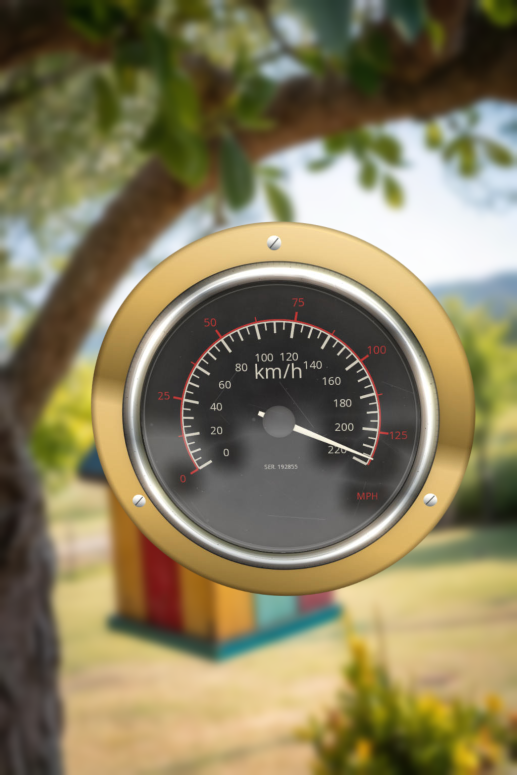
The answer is 215 km/h
